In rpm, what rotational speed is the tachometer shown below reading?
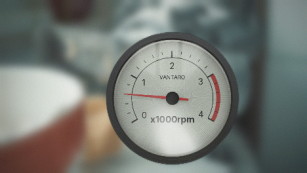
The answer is 600 rpm
